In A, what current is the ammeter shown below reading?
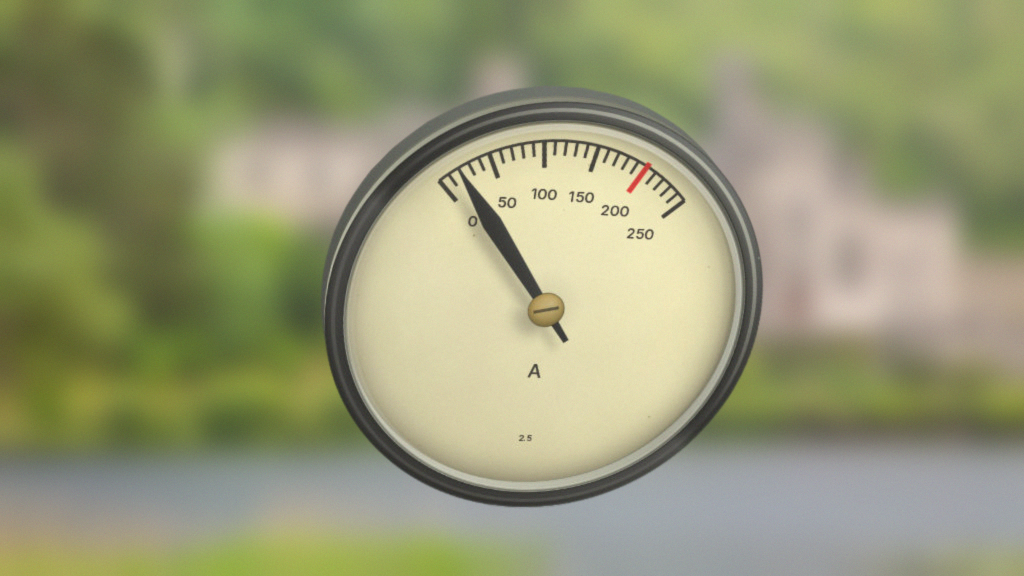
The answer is 20 A
